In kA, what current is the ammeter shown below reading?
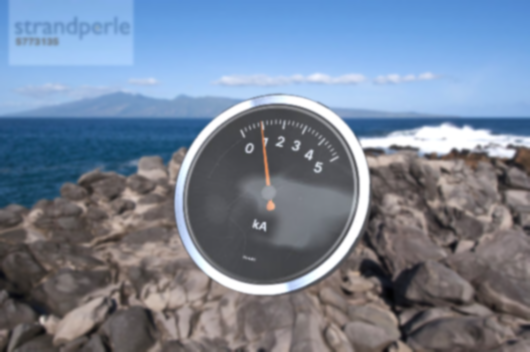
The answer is 1 kA
